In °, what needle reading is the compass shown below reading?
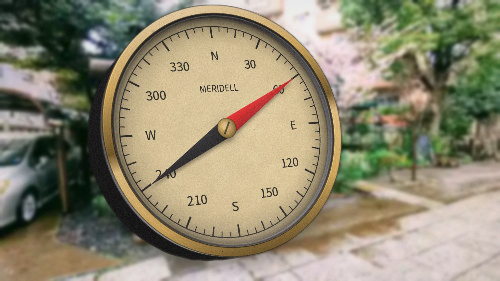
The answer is 60 °
